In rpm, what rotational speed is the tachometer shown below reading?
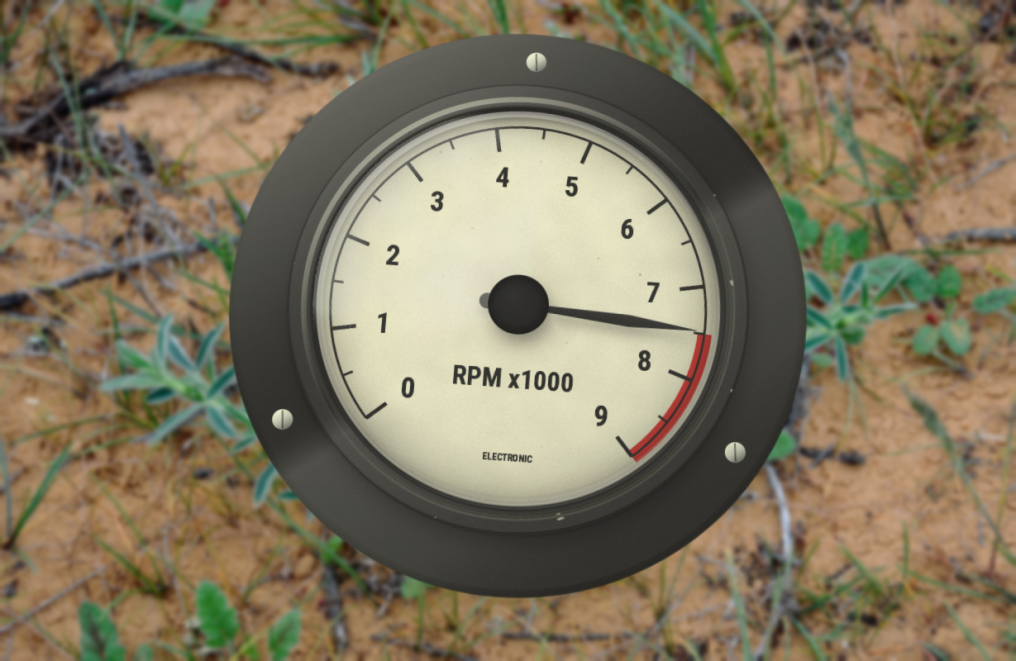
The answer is 7500 rpm
